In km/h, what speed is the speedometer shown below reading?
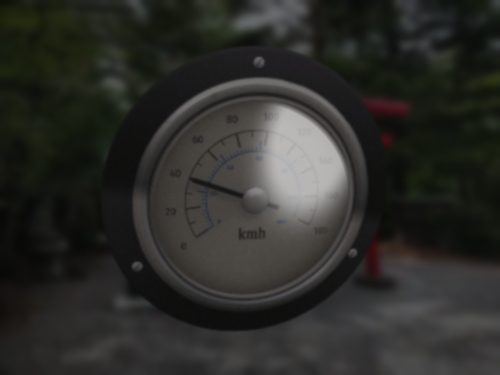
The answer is 40 km/h
